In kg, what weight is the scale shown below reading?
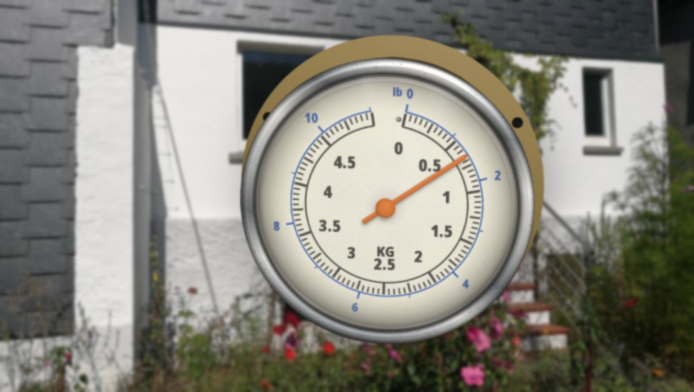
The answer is 0.65 kg
